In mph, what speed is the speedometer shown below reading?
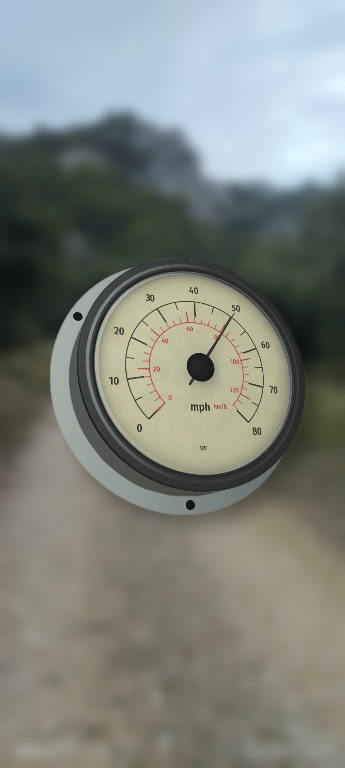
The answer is 50 mph
